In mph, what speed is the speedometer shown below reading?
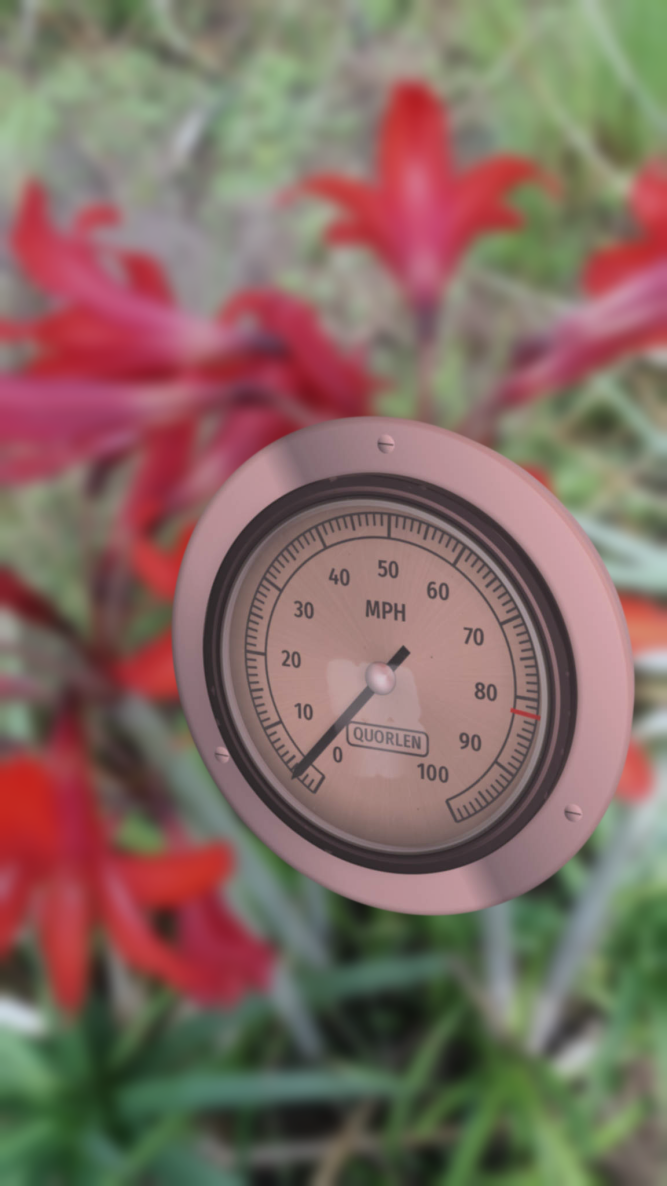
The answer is 3 mph
